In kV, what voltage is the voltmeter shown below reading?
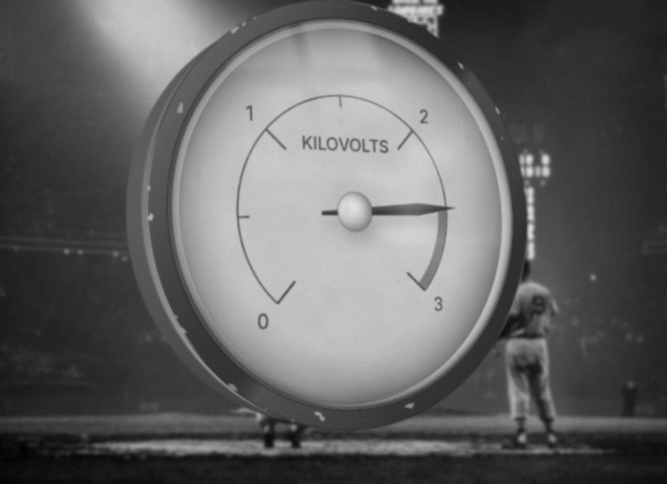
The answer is 2.5 kV
